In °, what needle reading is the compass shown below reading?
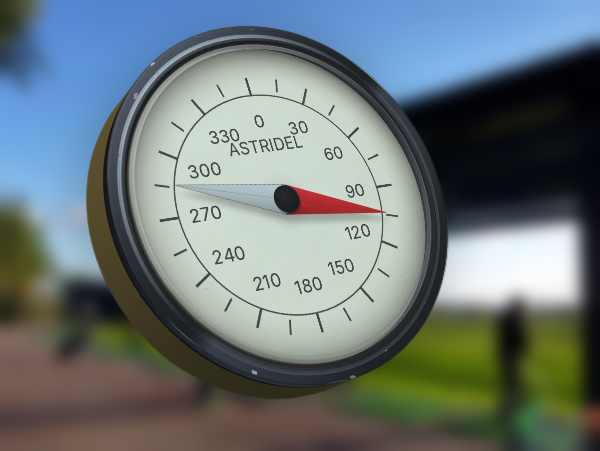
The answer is 105 °
